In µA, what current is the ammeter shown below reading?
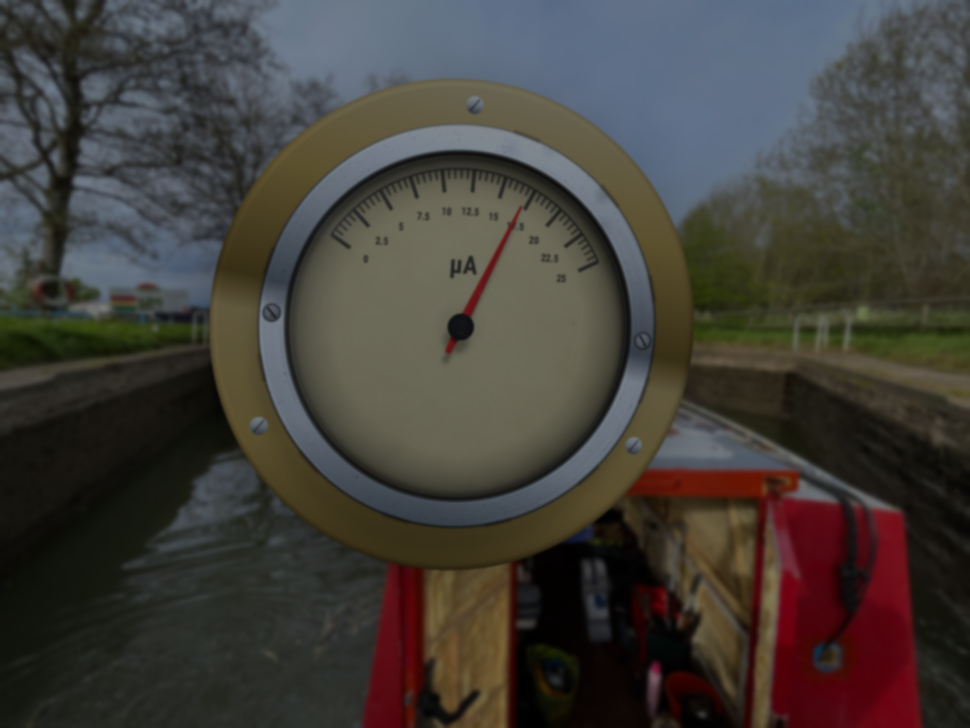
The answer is 17 µA
